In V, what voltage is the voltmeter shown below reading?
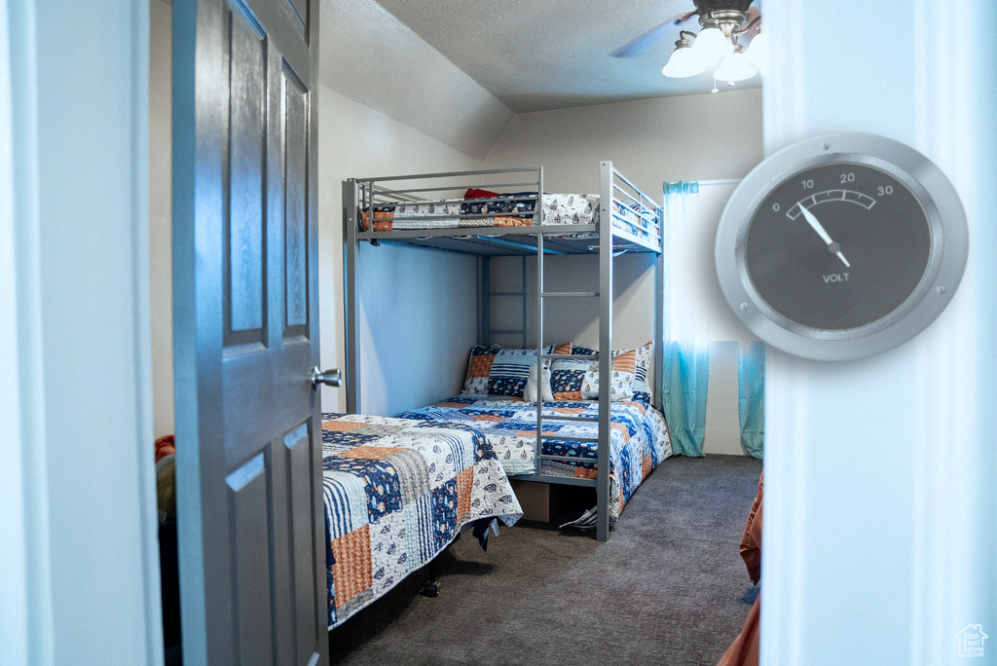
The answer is 5 V
